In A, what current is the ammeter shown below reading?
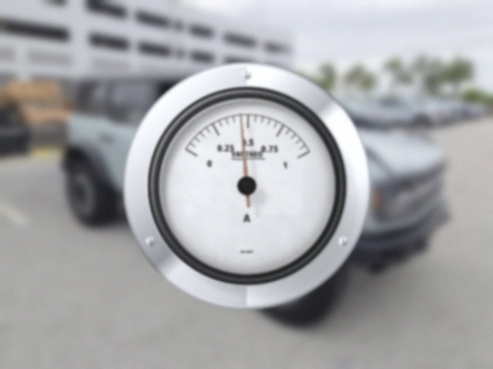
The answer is 0.45 A
